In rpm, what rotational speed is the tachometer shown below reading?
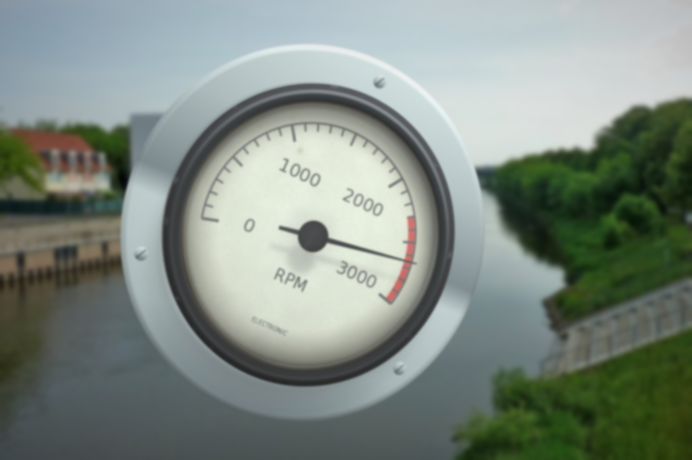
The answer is 2650 rpm
